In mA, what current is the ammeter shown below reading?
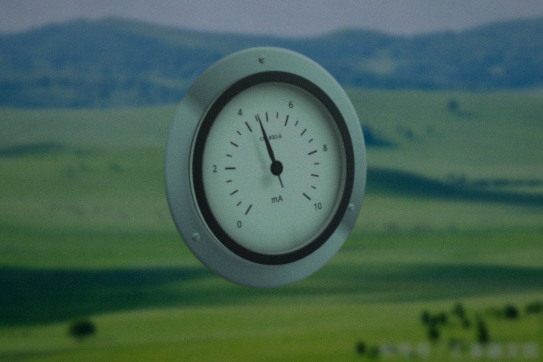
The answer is 4.5 mA
